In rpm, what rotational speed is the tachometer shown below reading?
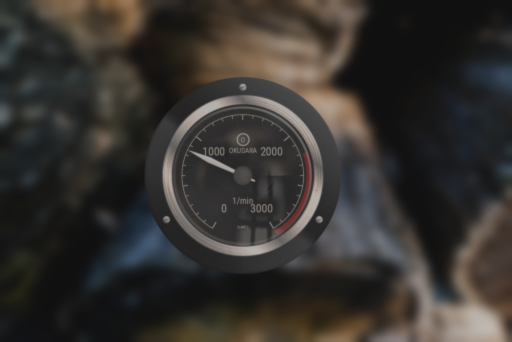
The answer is 850 rpm
